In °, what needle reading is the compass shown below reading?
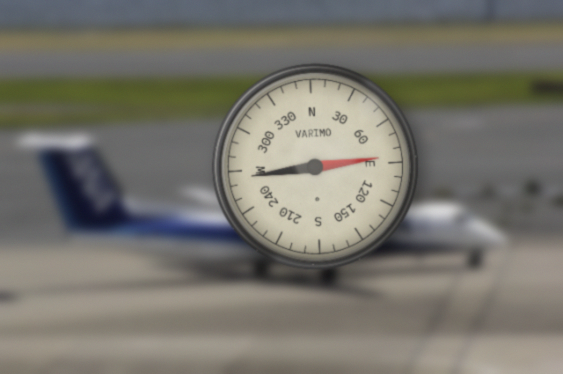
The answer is 85 °
